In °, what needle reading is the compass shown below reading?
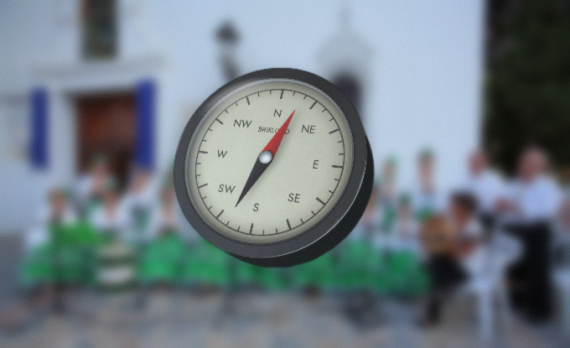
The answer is 20 °
